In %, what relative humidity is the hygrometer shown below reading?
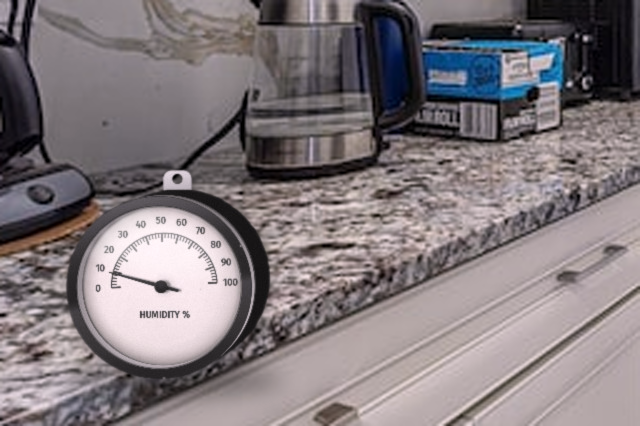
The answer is 10 %
